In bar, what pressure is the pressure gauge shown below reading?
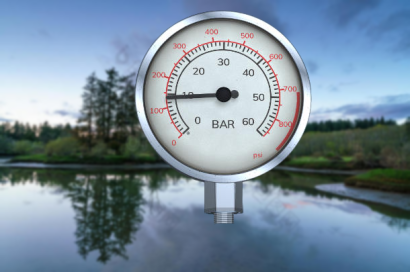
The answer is 9 bar
